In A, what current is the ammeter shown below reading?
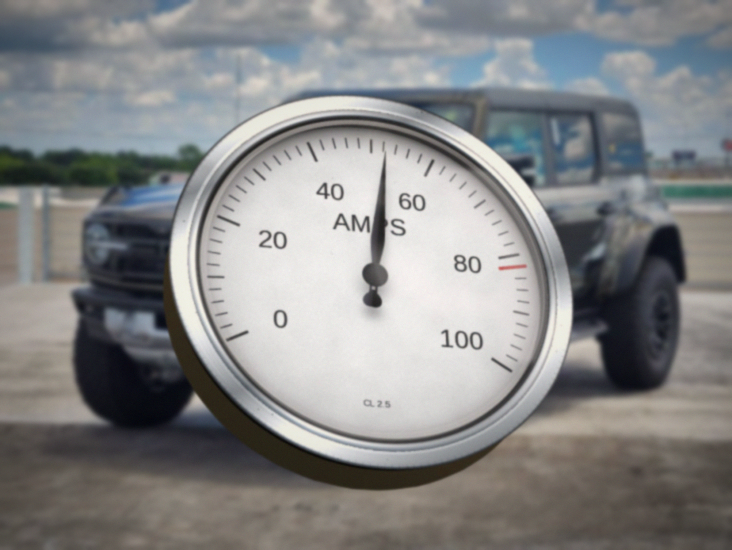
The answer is 52 A
